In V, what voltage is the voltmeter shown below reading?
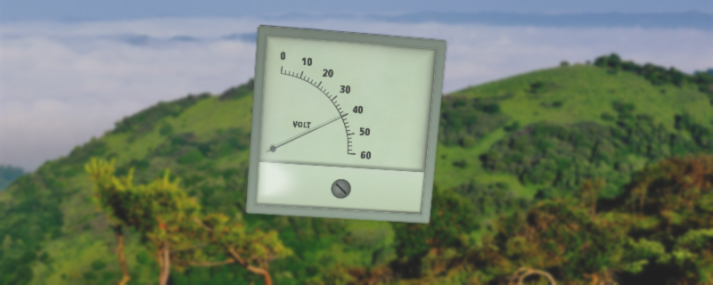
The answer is 40 V
